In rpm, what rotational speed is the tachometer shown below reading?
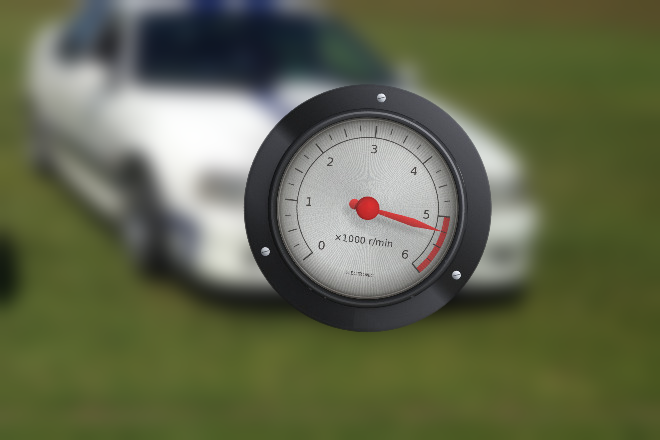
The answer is 5250 rpm
